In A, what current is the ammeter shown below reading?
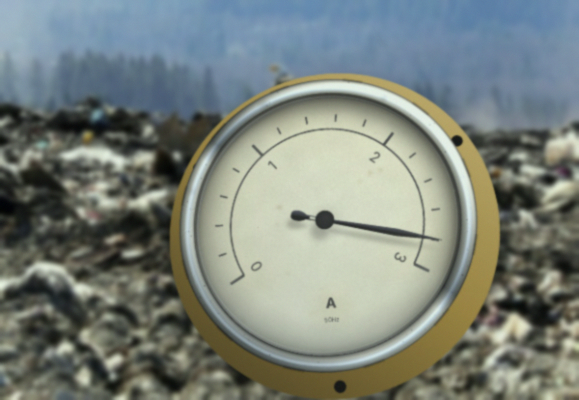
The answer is 2.8 A
